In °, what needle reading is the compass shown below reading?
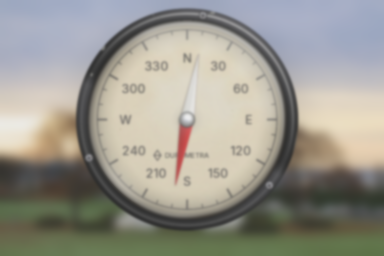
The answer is 190 °
